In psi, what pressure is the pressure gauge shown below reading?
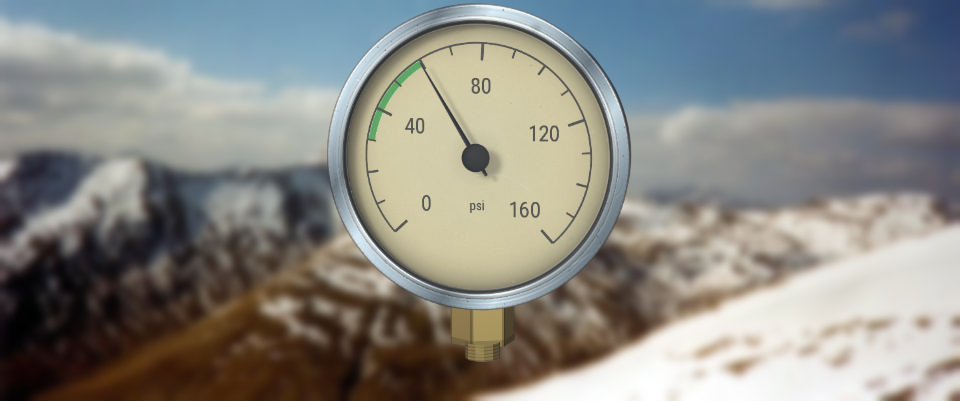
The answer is 60 psi
